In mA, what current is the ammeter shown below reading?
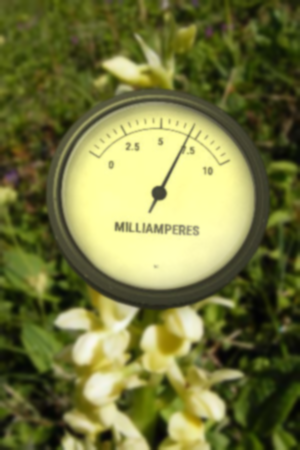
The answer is 7 mA
